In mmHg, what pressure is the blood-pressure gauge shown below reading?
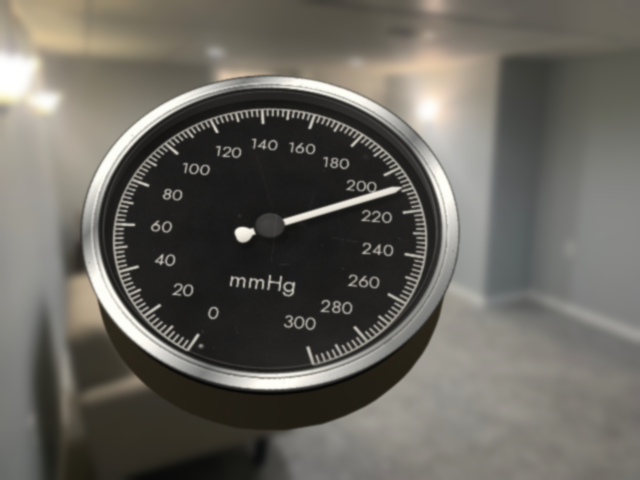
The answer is 210 mmHg
